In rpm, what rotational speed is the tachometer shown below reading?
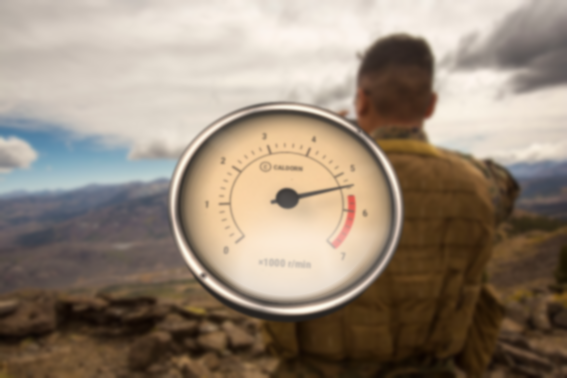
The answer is 5400 rpm
